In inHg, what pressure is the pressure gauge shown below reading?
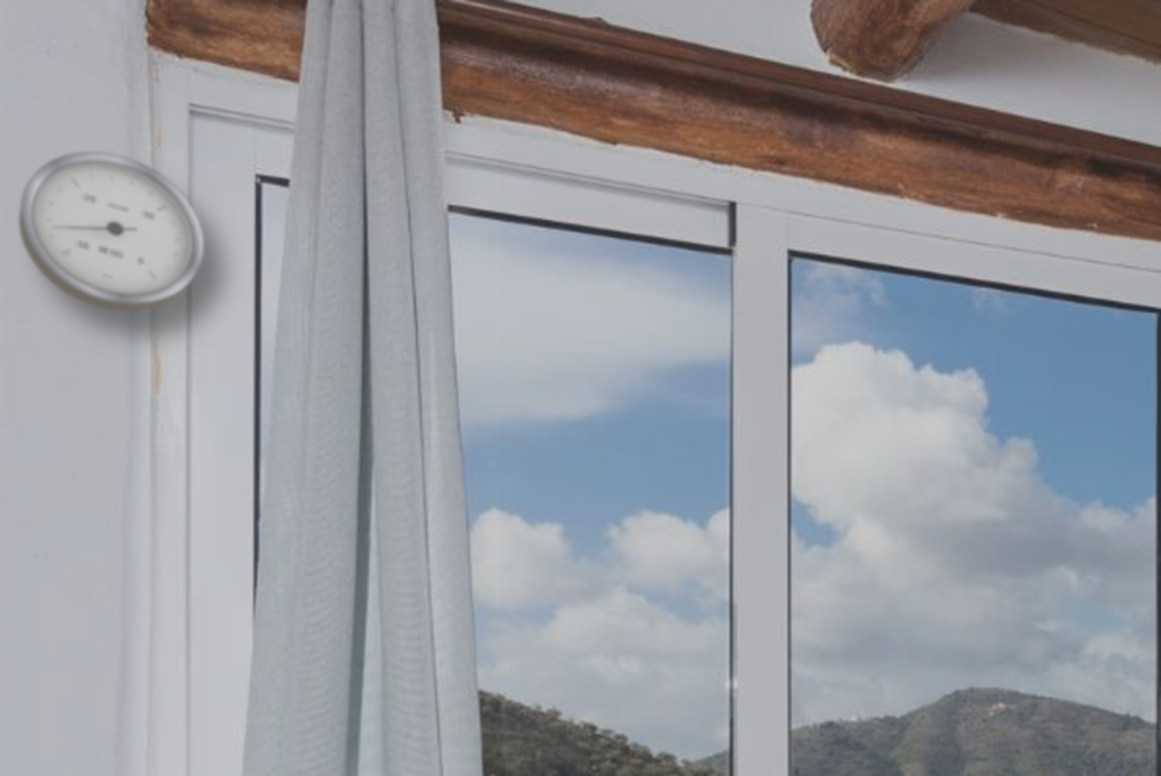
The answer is -27 inHg
